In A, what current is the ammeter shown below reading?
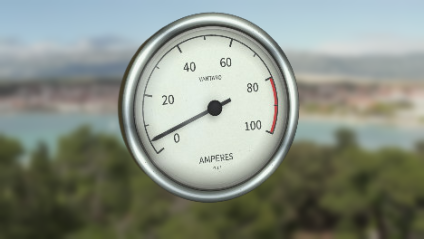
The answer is 5 A
